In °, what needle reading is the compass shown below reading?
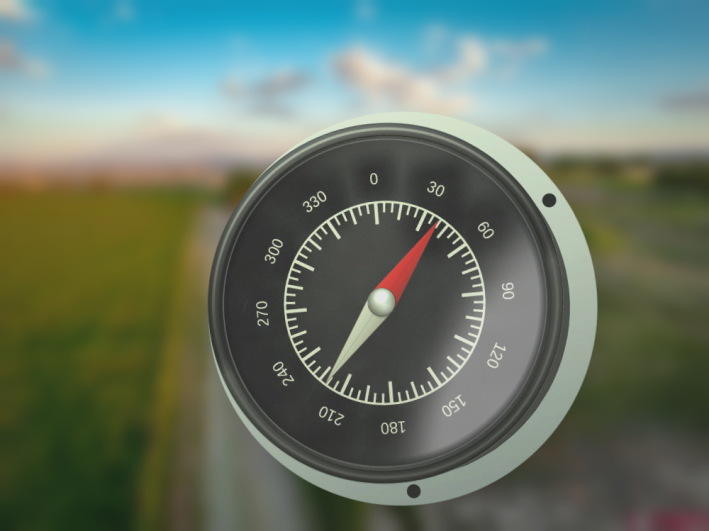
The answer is 40 °
